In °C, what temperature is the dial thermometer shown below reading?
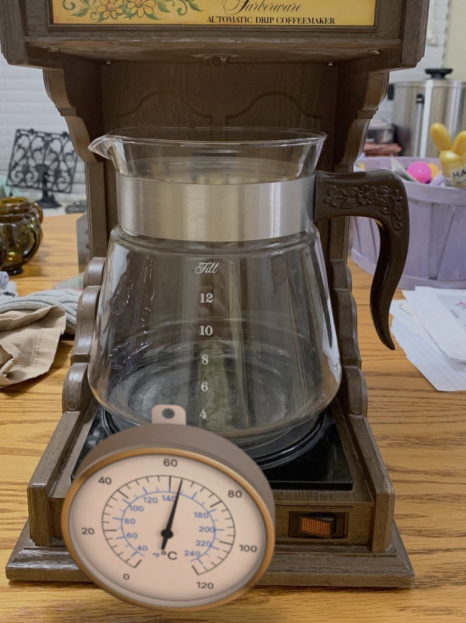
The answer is 64 °C
